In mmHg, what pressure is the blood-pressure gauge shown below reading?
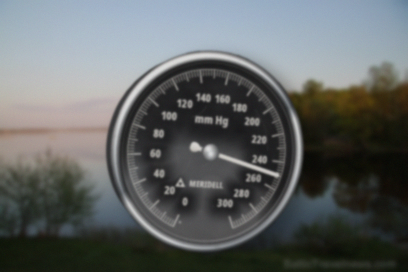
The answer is 250 mmHg
